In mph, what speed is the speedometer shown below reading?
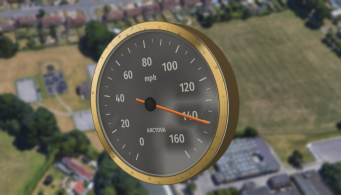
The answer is 140 mph
